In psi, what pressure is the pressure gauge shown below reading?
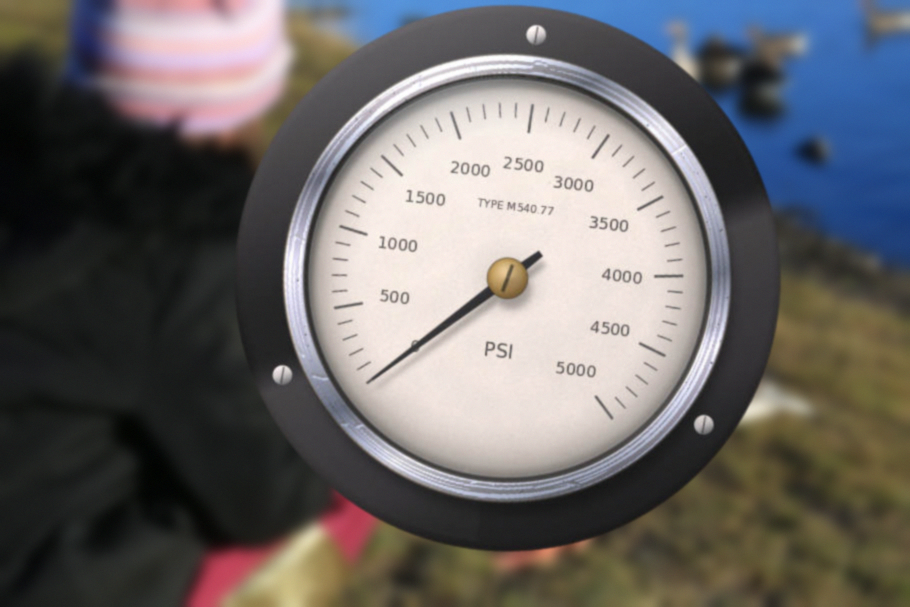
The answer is 0 psi
